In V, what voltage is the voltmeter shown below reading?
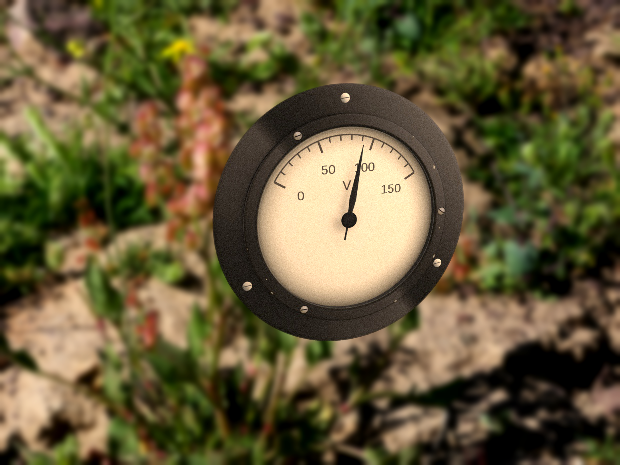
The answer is 90 V
